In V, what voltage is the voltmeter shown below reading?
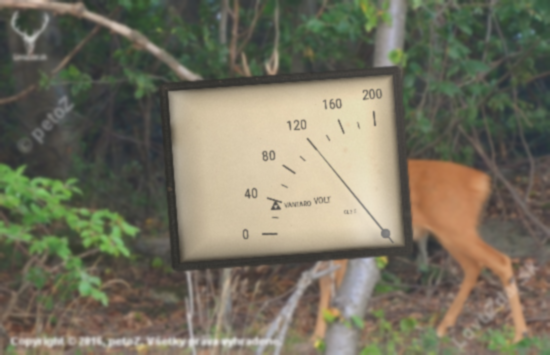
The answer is 120 V
